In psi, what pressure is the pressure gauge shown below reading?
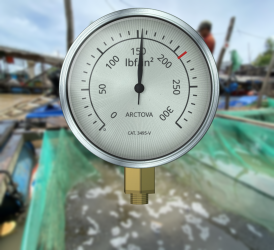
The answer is 155 psi
